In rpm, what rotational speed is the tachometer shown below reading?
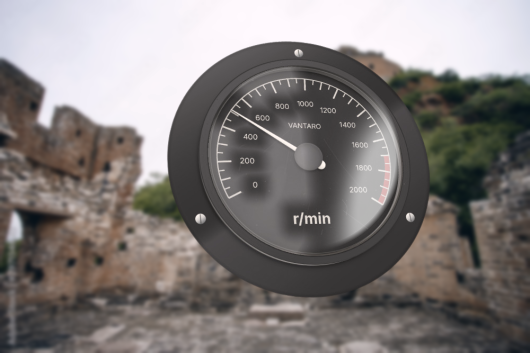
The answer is 500 rpm
